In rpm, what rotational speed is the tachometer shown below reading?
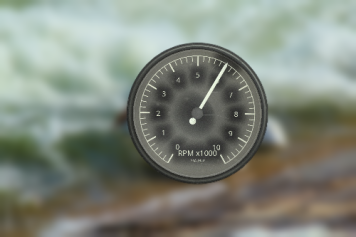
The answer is 6000 rpm
